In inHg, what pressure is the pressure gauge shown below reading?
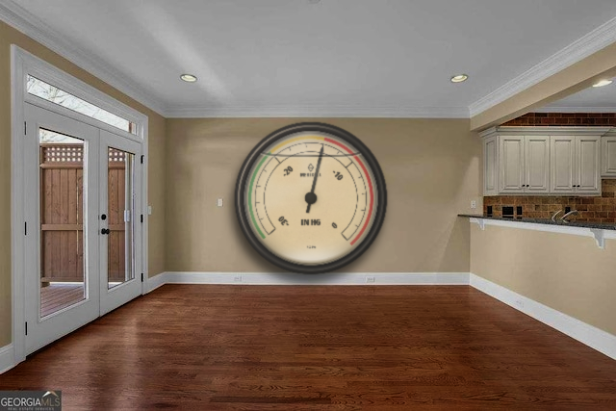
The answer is -14 inHg
